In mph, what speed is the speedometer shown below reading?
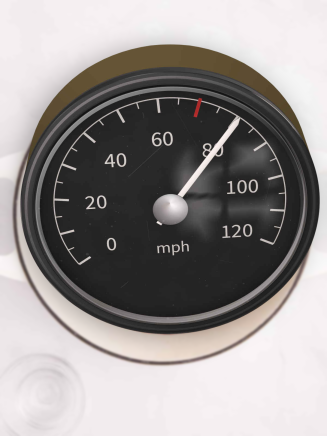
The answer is 80 mph
